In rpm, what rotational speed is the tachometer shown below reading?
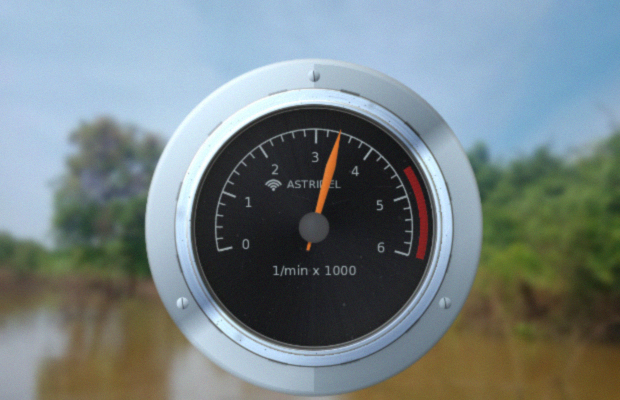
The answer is 3400 rpm
